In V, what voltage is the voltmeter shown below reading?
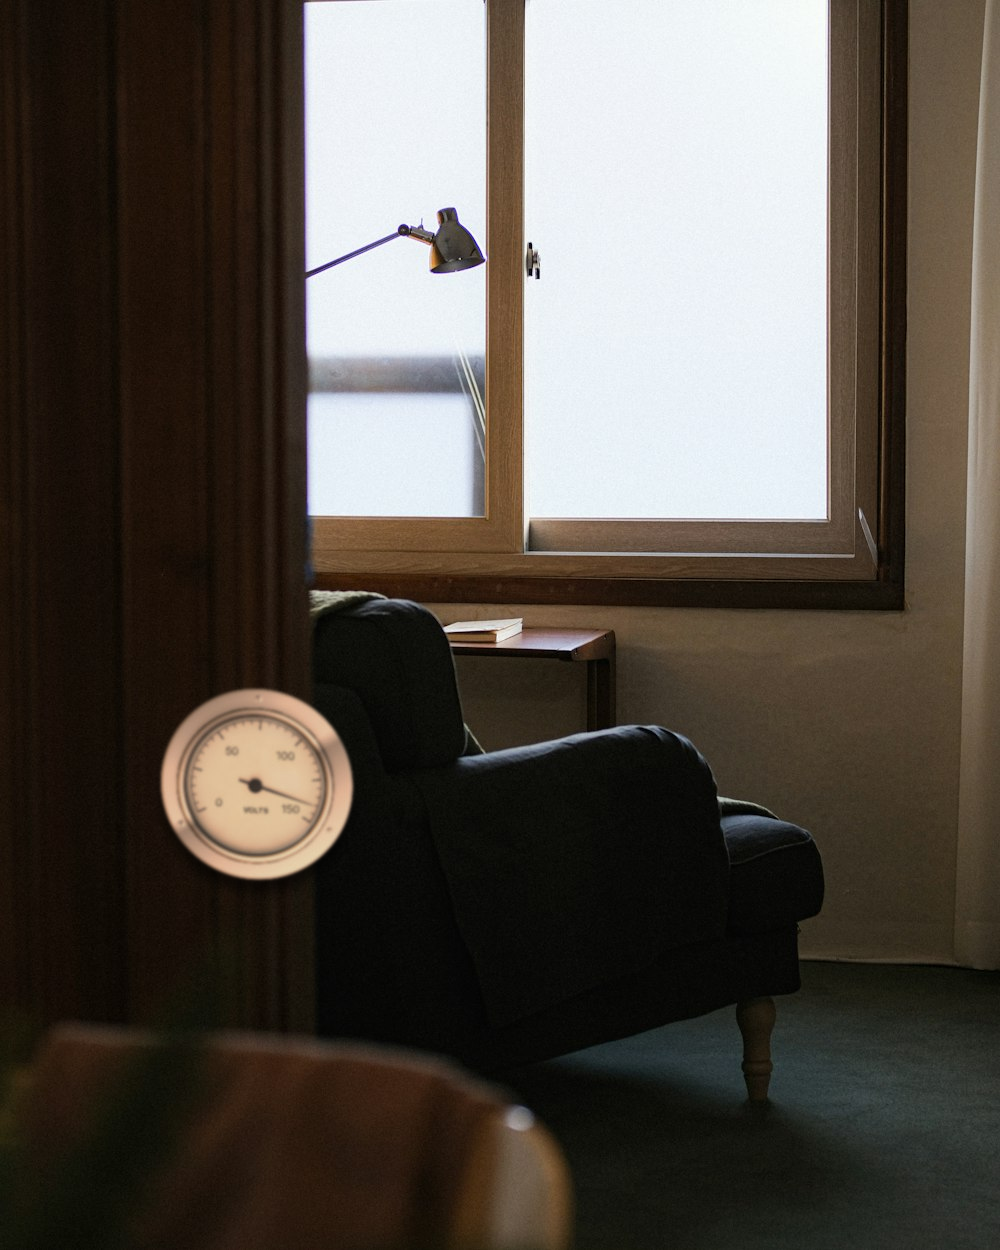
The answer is 140 V
